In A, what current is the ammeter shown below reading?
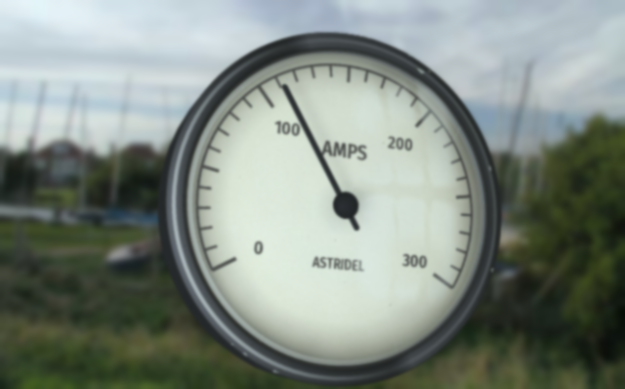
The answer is 110 A
